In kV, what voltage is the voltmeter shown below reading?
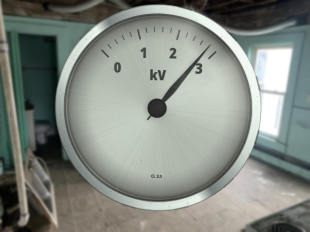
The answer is 2.8 kV
